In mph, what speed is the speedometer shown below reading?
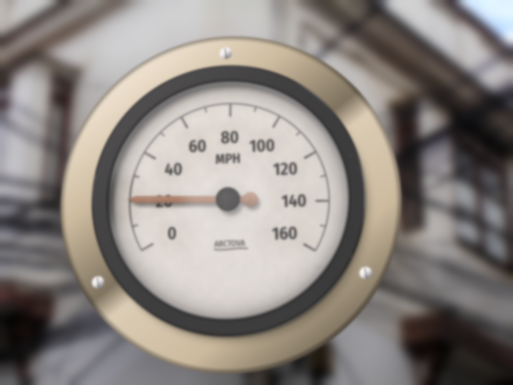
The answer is 20 mph
